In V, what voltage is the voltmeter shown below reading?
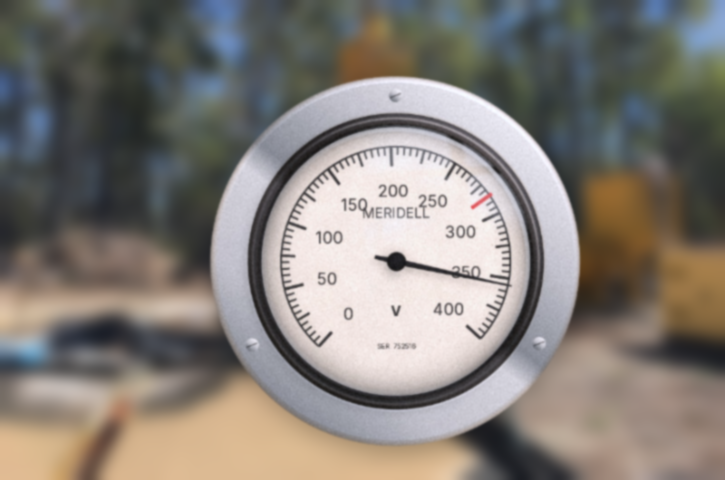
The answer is 355 V
